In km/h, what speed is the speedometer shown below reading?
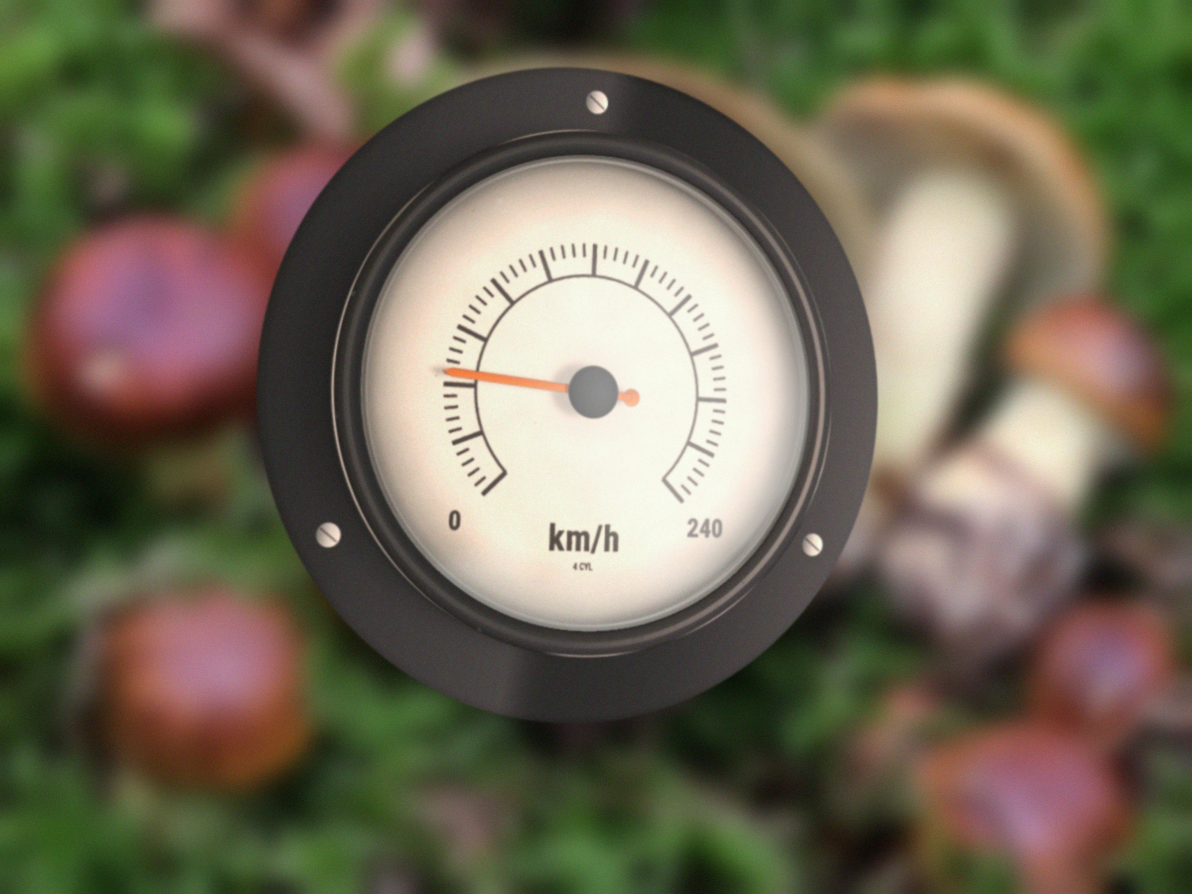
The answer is 44 km/h
